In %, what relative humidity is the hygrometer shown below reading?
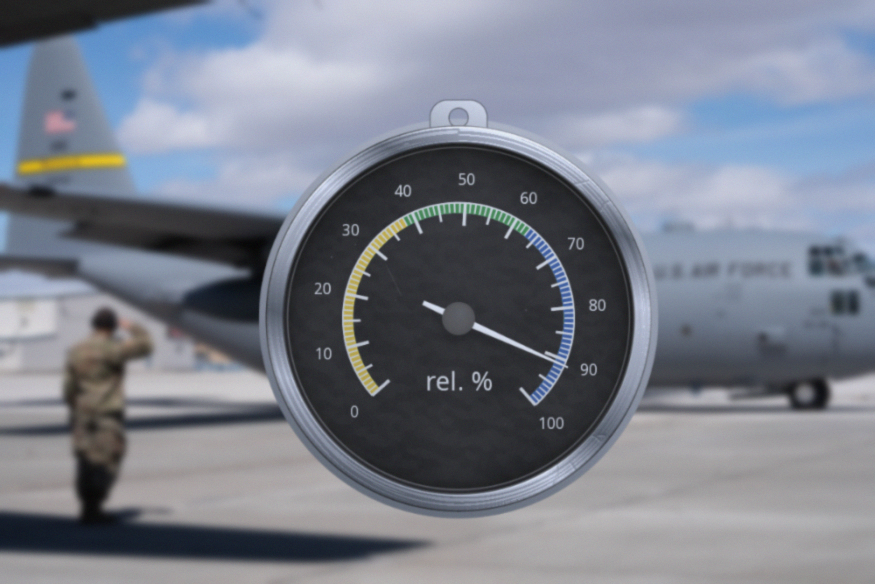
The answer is 91 %
